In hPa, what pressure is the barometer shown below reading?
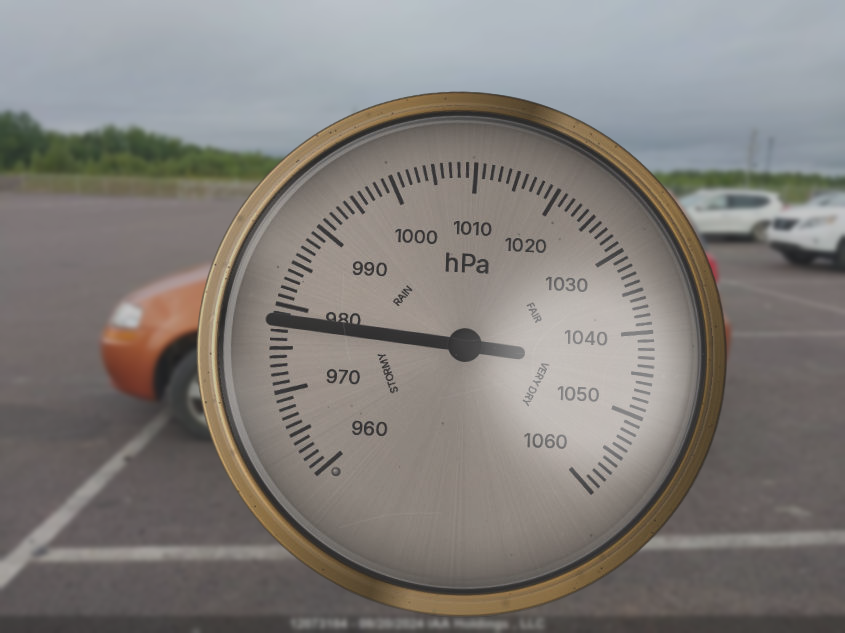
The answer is 978 hPa
